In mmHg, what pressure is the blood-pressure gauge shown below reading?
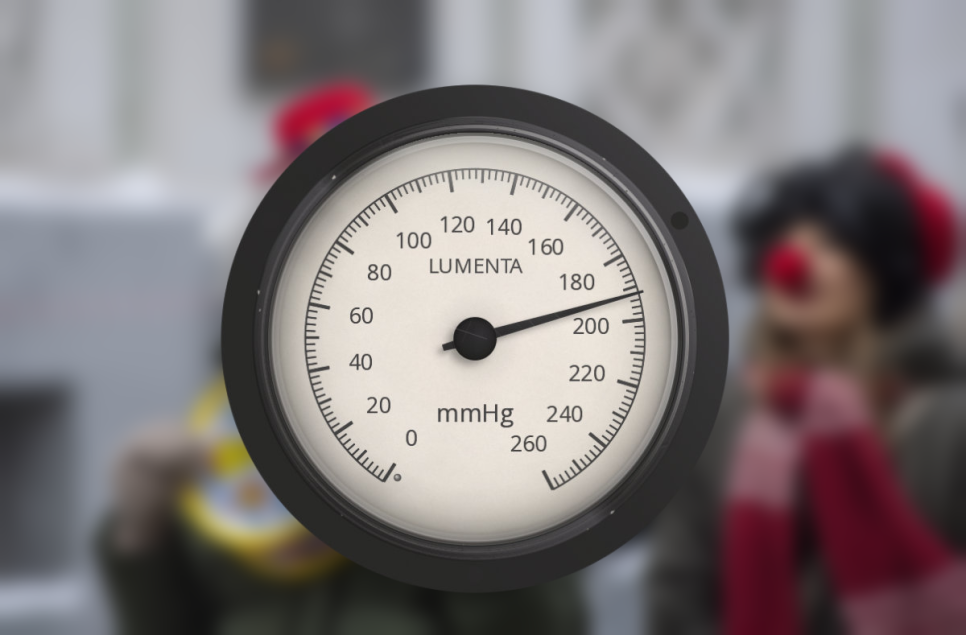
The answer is 192 mmHg
